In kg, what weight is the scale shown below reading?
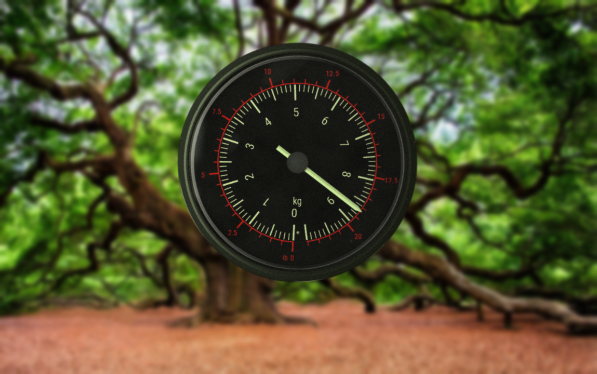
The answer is 8.7 kg
